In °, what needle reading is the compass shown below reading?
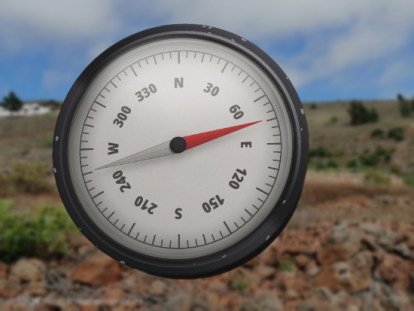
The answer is 75 °
